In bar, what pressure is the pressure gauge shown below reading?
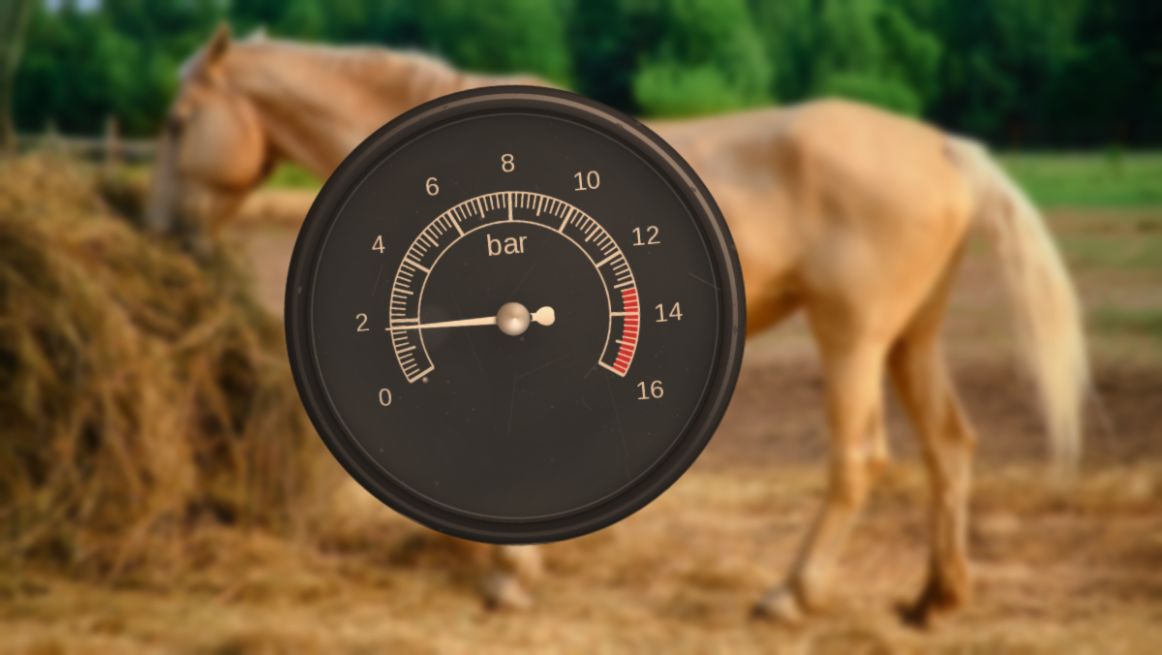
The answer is 1.8 bar
